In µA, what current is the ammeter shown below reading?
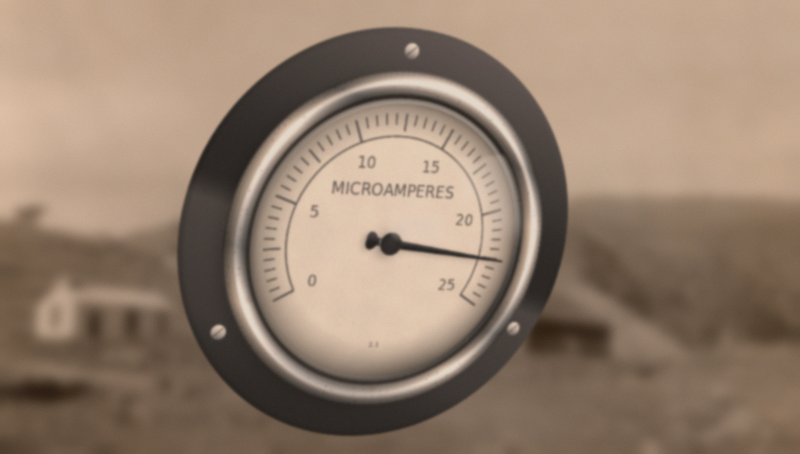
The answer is 22.5 µA
